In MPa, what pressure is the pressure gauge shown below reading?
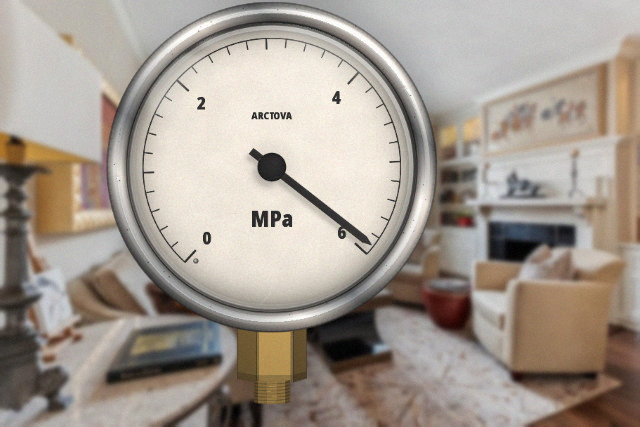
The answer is 5.9 MPa
